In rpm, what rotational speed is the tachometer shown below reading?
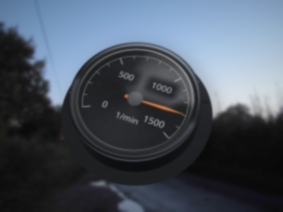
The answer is 1300 rpm
